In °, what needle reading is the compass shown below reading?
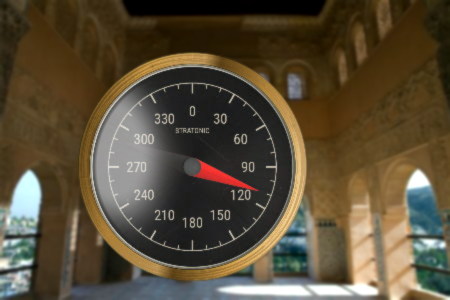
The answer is 110 °
